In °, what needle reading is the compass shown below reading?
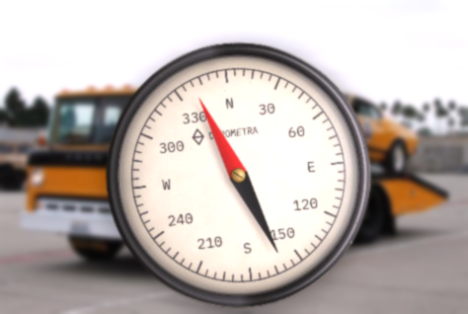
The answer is 340 °
